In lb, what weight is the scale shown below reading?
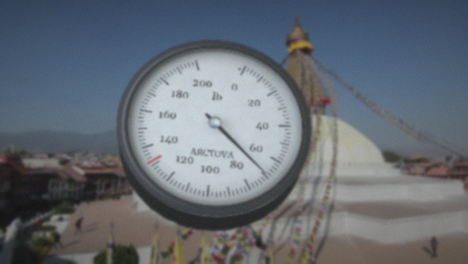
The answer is 70 lb
